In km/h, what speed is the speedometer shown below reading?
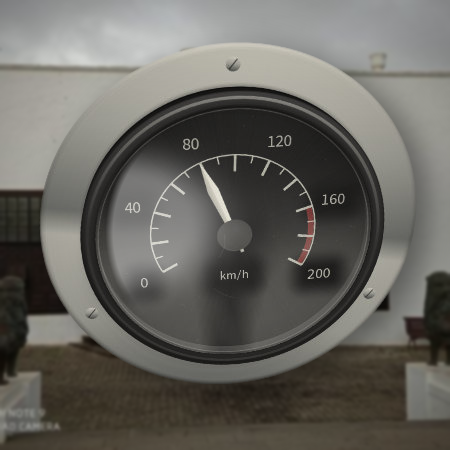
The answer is 80 km/h
